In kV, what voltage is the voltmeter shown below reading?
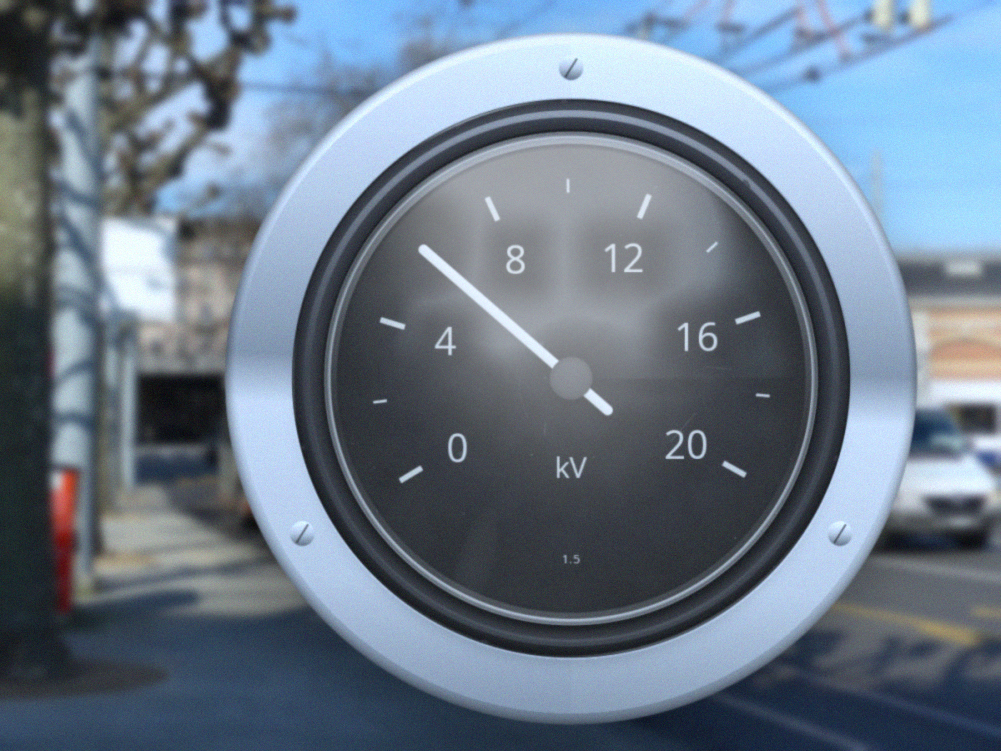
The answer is 6 kV
